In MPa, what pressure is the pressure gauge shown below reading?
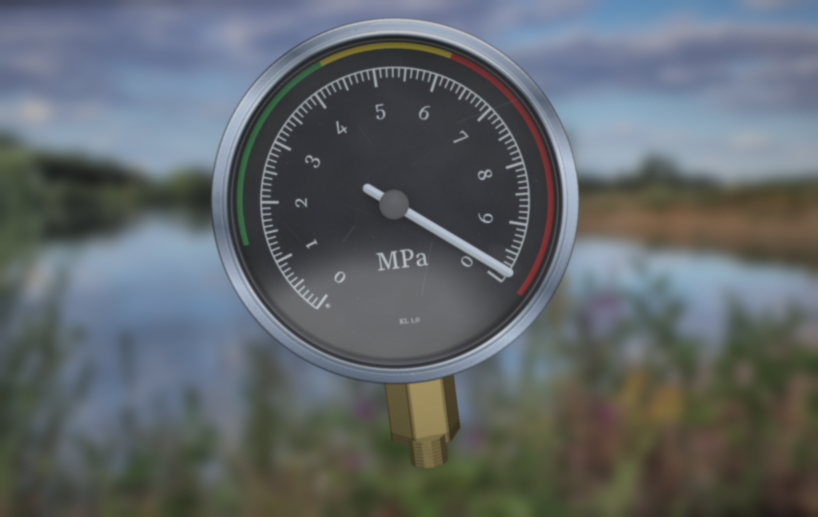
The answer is 9.8 MPa
